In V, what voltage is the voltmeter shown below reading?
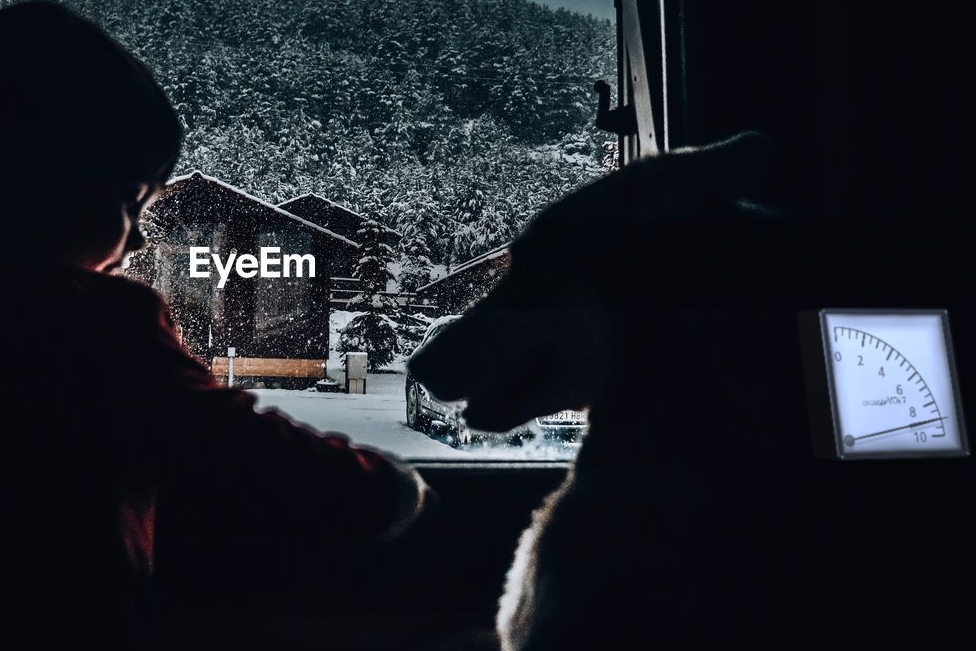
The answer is 9 V
